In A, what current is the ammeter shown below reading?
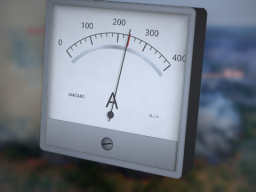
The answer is 240 A
